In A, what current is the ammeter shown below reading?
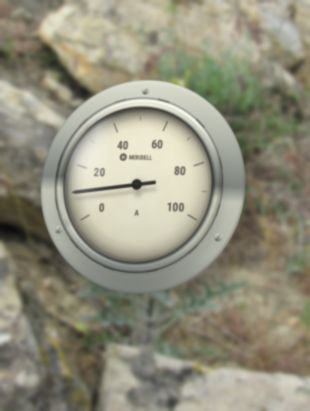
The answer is 10 A
